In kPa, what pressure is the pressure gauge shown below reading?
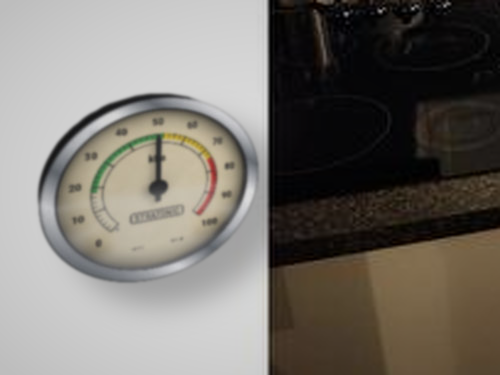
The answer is 50 kPa
